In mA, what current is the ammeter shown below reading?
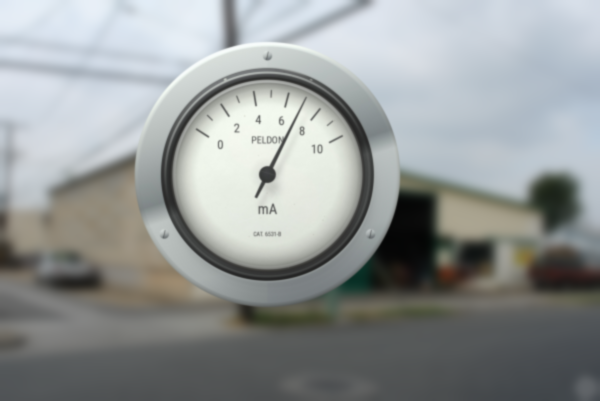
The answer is 7 mA
